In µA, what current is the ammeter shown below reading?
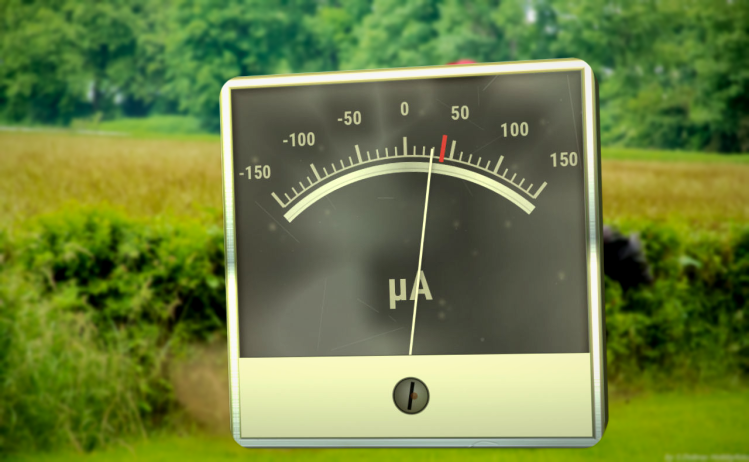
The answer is 30 µA
